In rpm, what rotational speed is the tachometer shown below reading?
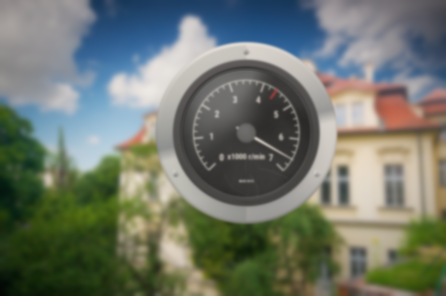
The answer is 6600 rpm
